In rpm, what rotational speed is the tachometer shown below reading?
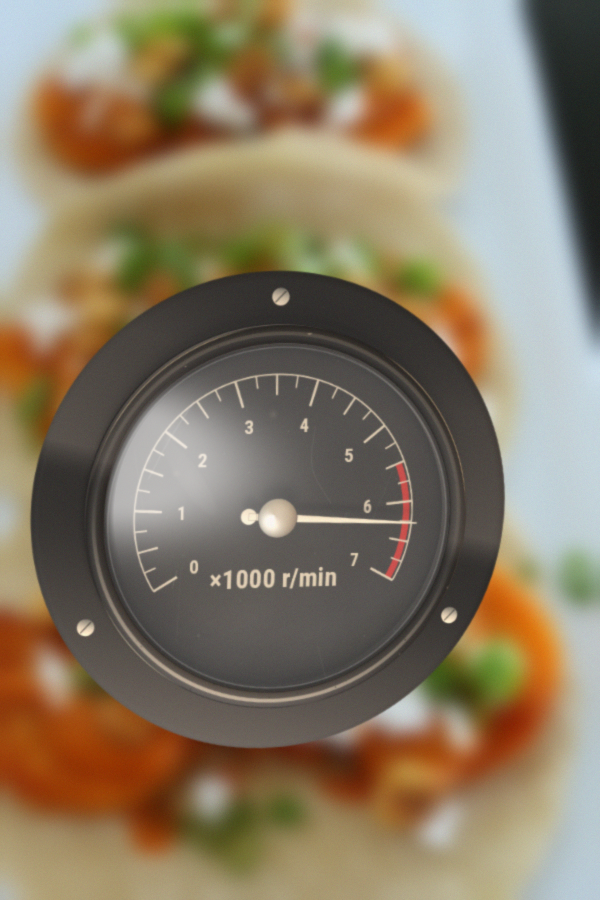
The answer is 6250 rpm
